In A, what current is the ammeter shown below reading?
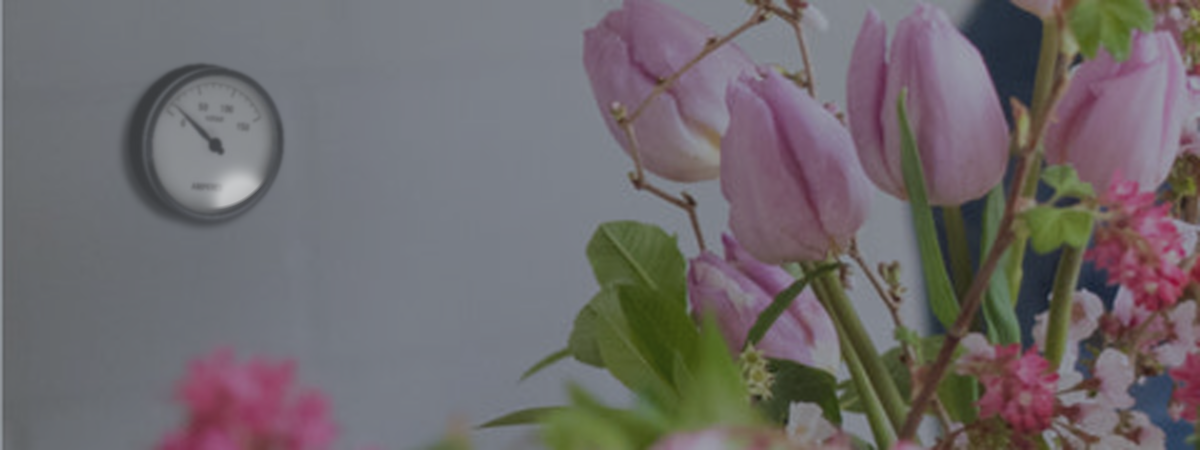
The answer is 10 A
